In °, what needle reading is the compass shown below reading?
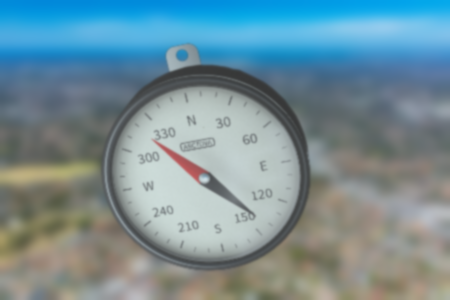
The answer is 320 °
